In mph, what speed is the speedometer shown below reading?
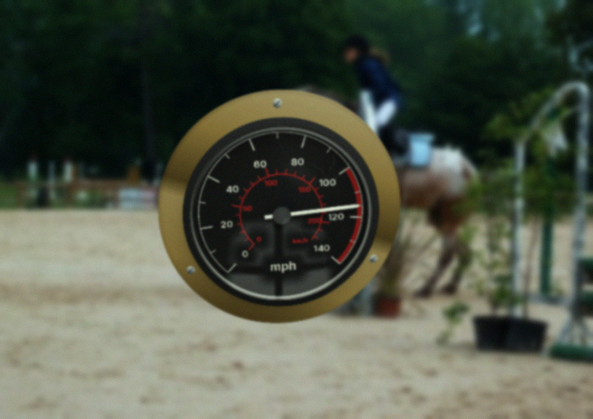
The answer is 115 mph
